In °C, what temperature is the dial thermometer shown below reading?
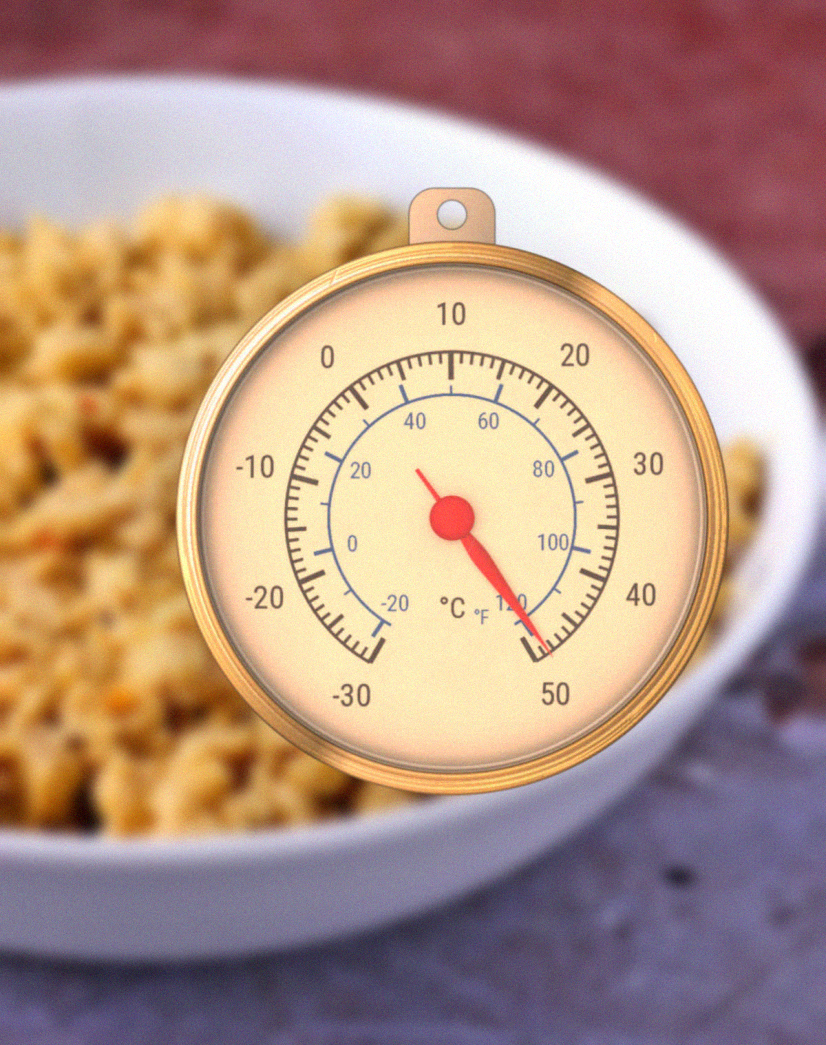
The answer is 48.5 °C
